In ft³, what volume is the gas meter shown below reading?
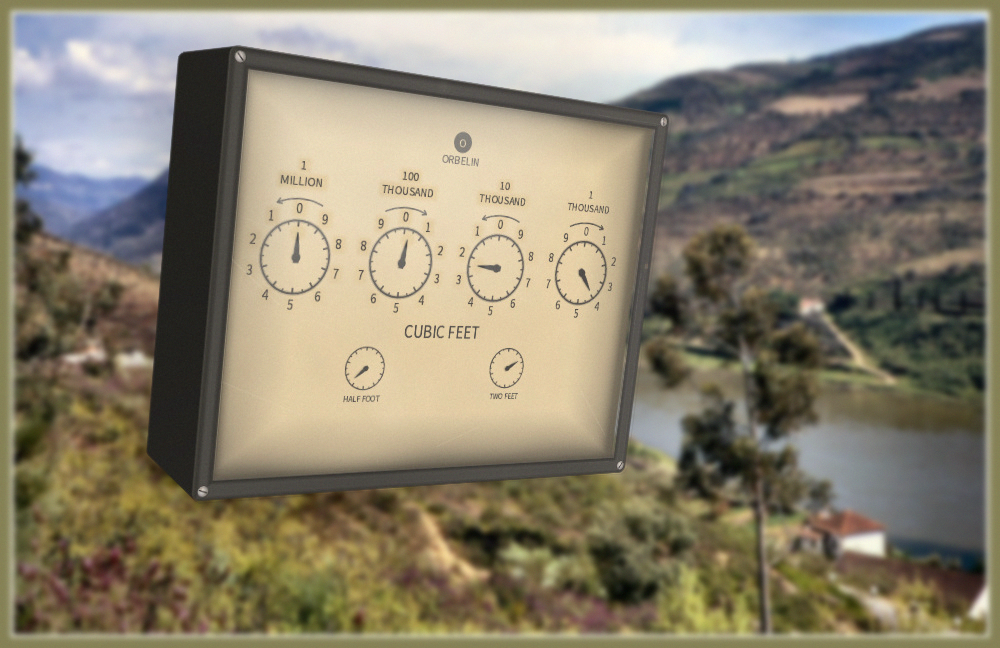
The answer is 2400 ft³
